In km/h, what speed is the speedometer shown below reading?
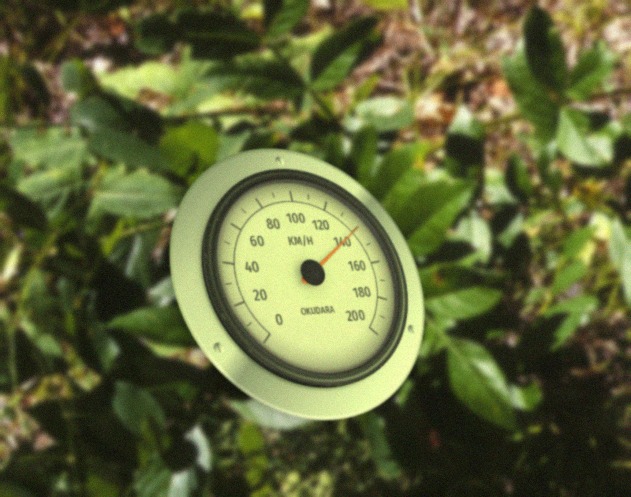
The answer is 140 km/h
